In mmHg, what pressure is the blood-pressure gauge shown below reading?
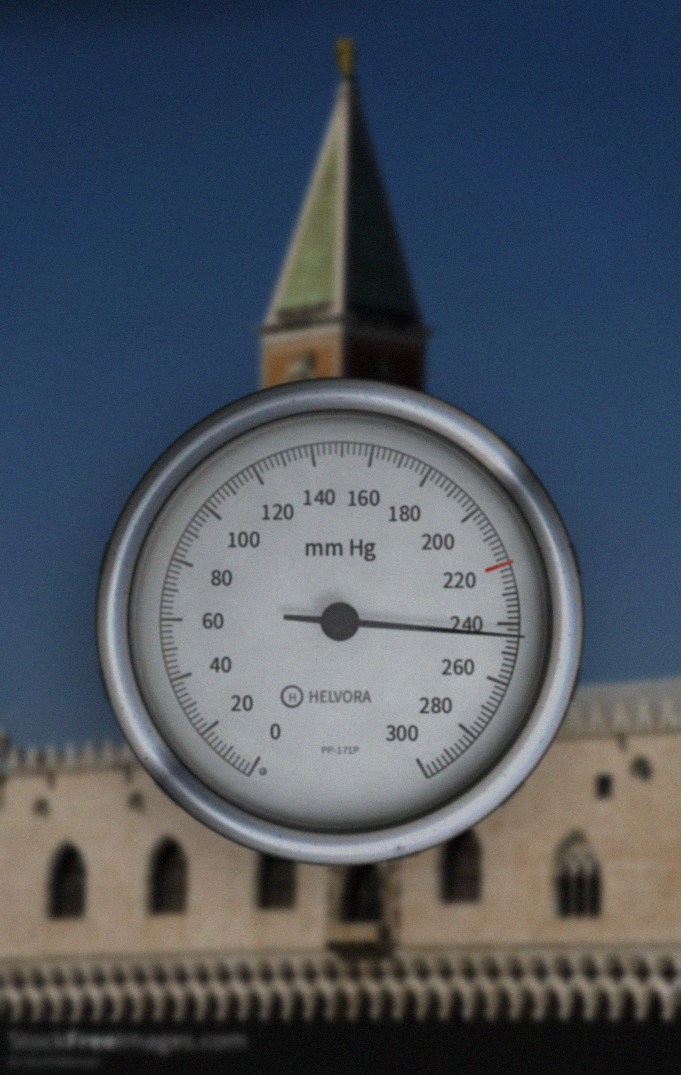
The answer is 244 mmHg
